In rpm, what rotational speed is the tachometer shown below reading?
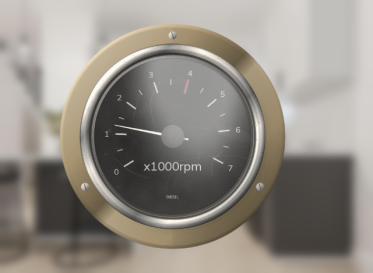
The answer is 1250 rpm
